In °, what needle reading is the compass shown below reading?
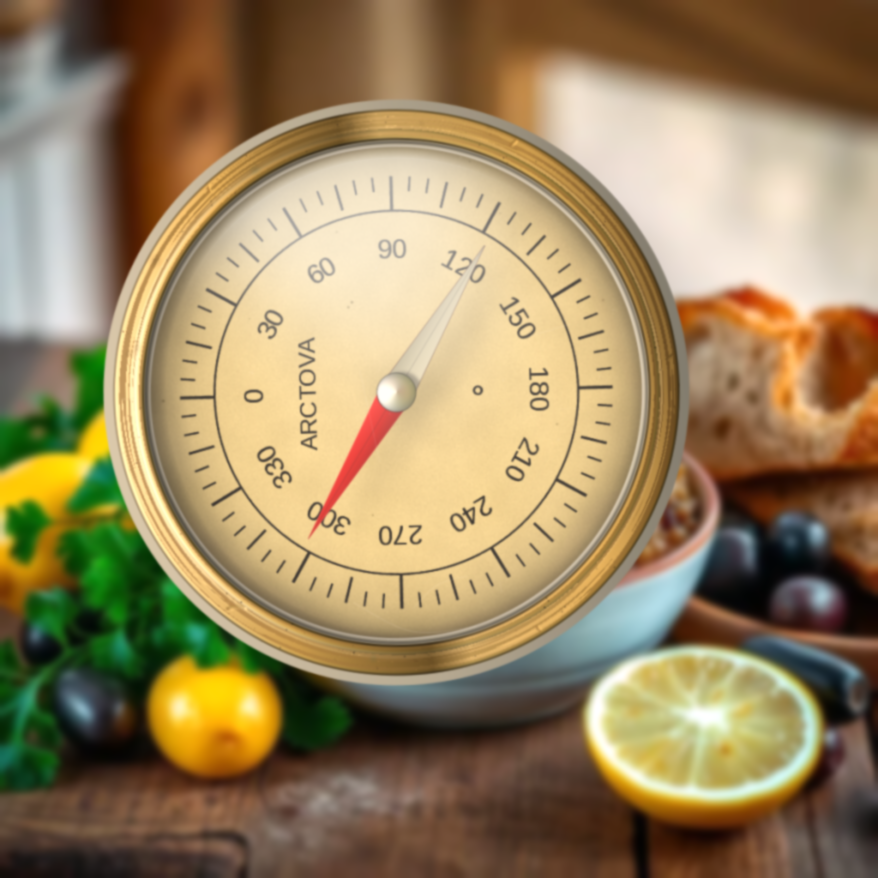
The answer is 302.5 °
